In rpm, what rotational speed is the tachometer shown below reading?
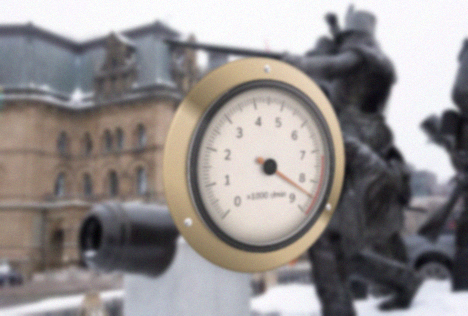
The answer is 8500 rpm
